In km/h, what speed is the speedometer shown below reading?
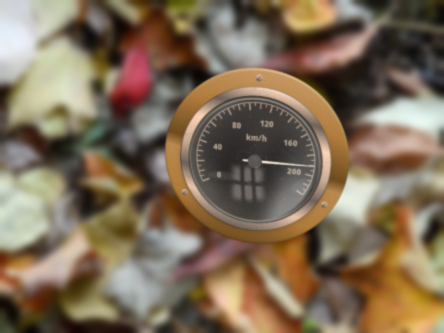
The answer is 190 km/h
